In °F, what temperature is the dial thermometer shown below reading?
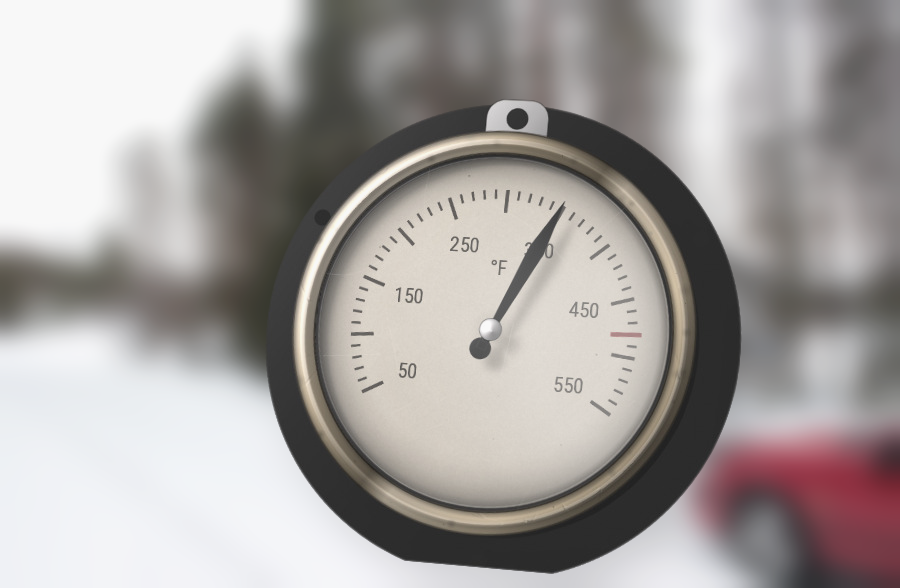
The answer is 350 °F
